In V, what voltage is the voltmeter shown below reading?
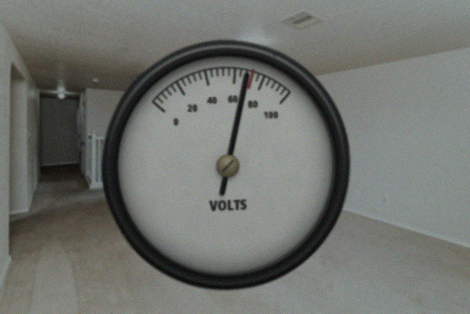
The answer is 68 V
